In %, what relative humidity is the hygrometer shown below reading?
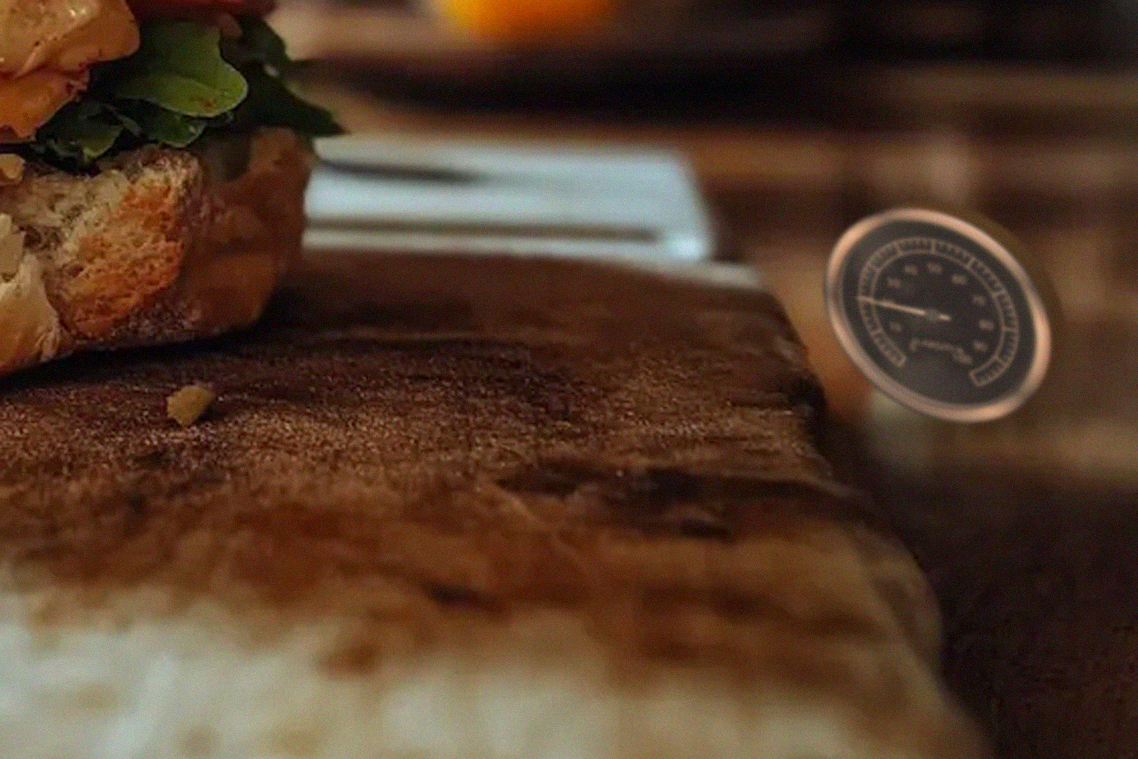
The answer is 20 %
